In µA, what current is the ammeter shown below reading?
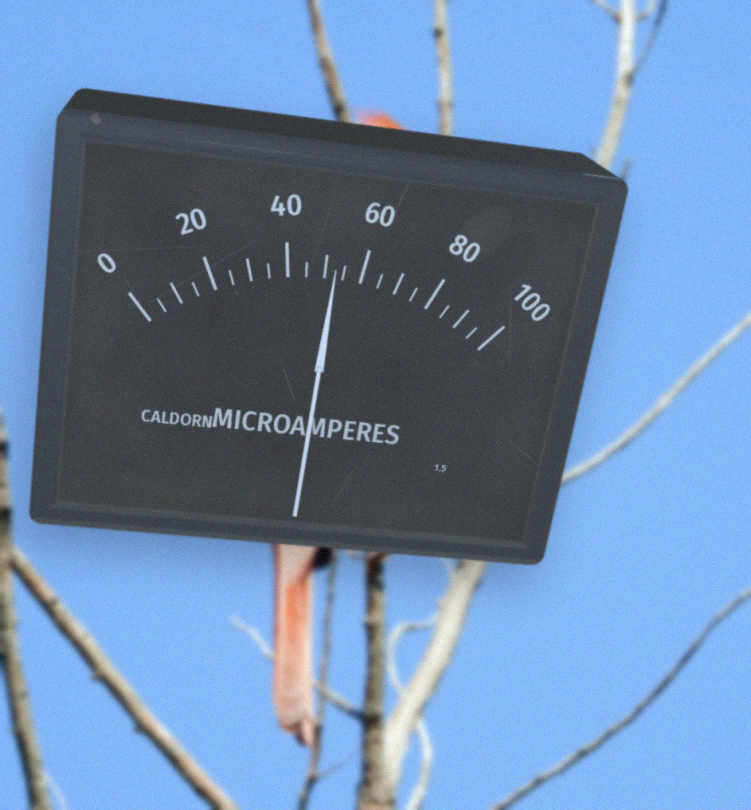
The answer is 52.5 µA
